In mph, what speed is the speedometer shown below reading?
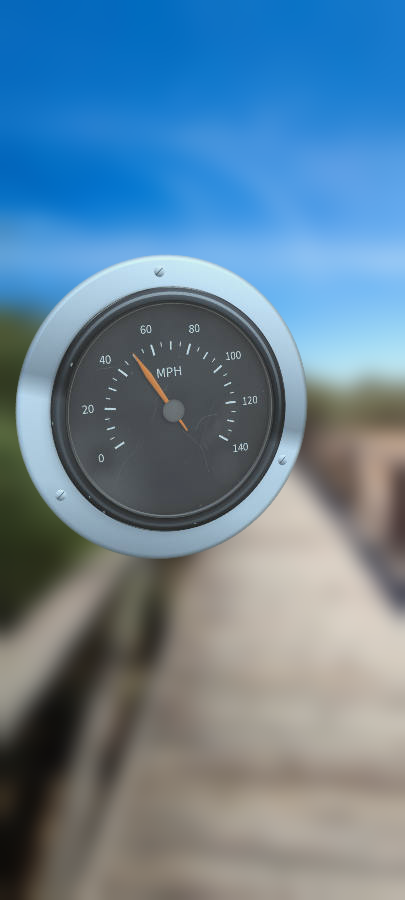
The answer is 50 mph
